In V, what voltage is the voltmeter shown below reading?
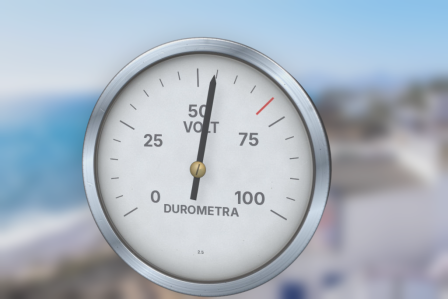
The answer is 55 V
